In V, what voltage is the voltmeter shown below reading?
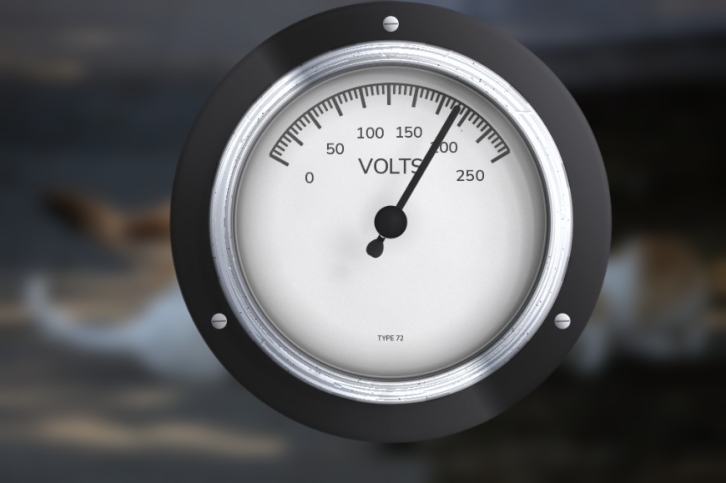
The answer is 190 V
